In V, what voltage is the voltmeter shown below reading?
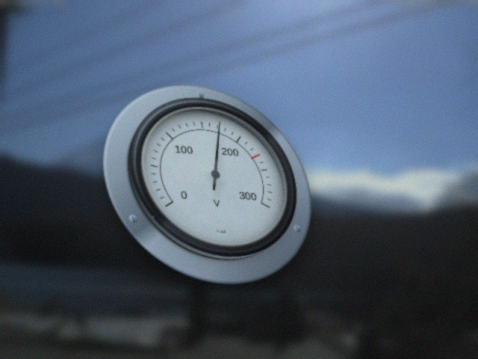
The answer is 170 V
